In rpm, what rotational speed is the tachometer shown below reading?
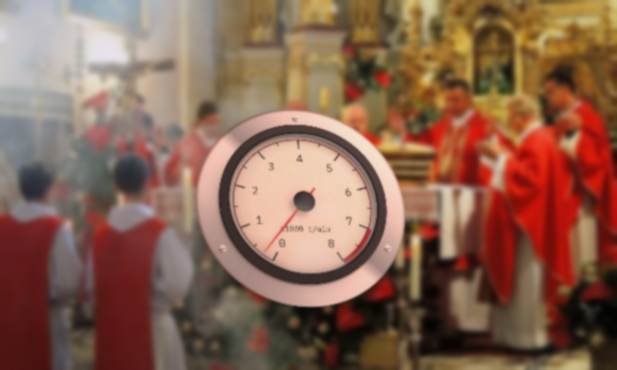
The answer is 250 rpm
